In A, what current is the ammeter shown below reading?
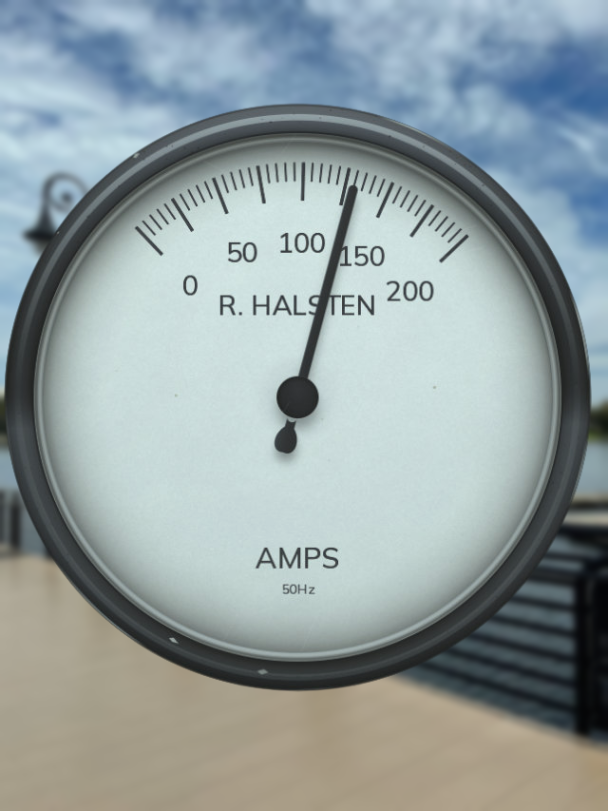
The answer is 130 A
